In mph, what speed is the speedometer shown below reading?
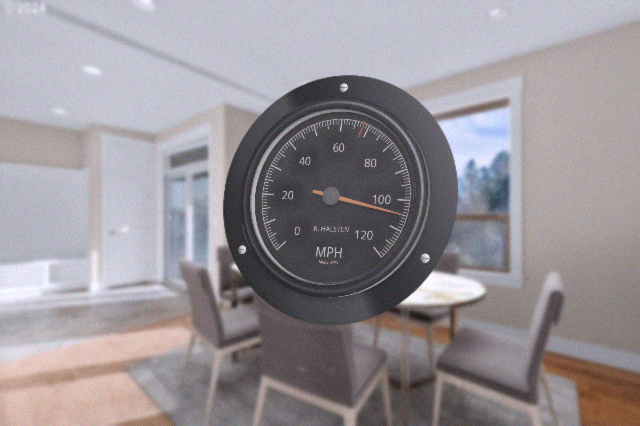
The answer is 105 mph
